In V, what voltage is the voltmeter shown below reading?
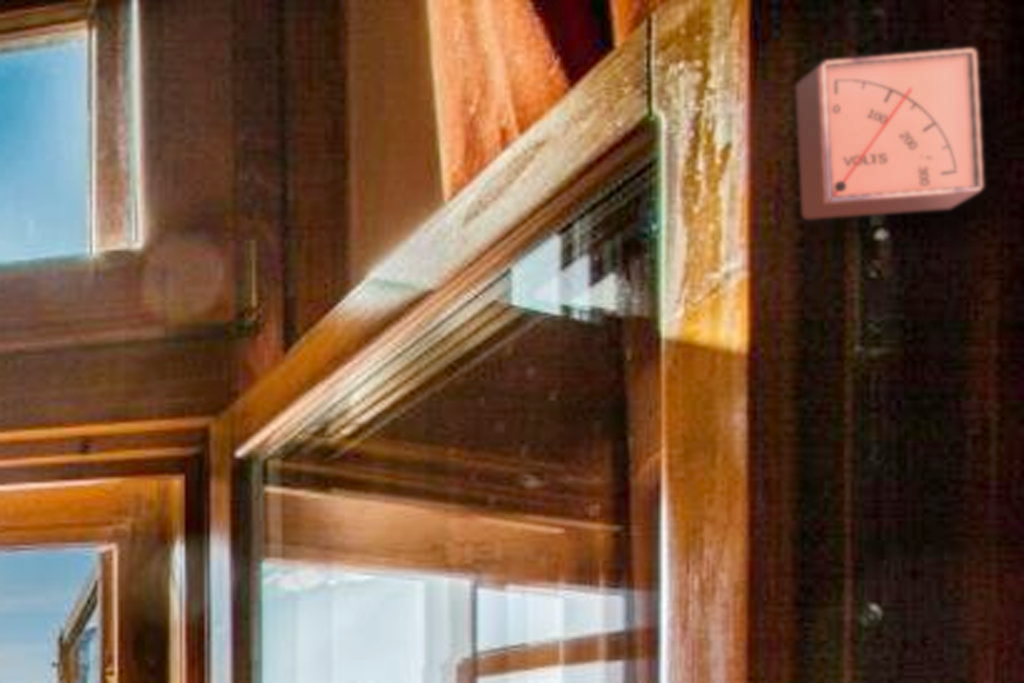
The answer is 125 V
